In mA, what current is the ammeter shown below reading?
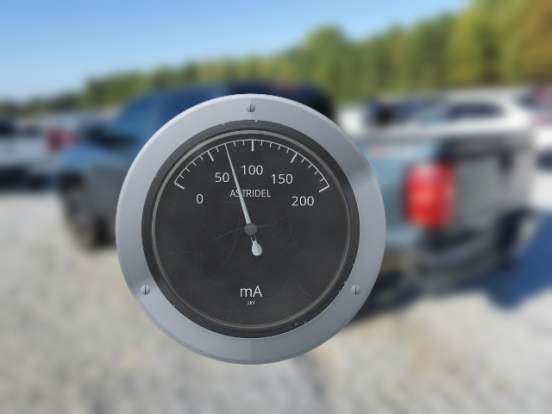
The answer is 70 mA
